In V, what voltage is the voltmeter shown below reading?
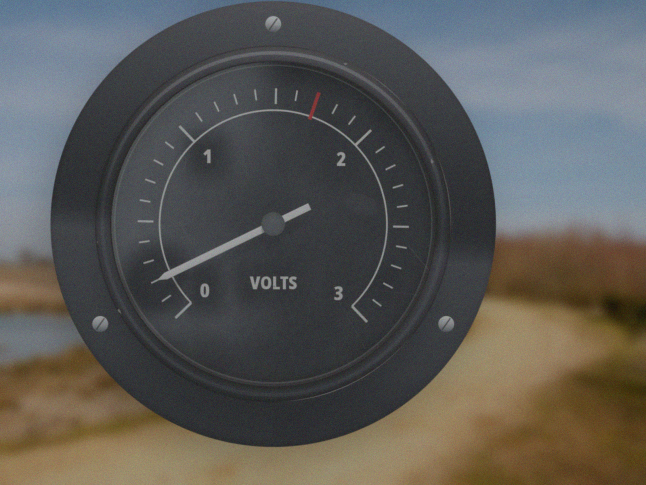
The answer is 0.2 V
